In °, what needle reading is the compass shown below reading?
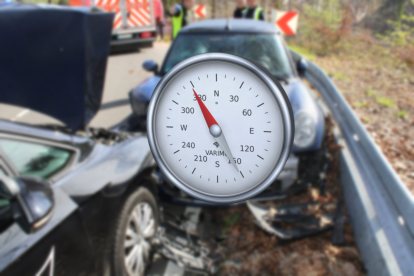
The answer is 330 °
